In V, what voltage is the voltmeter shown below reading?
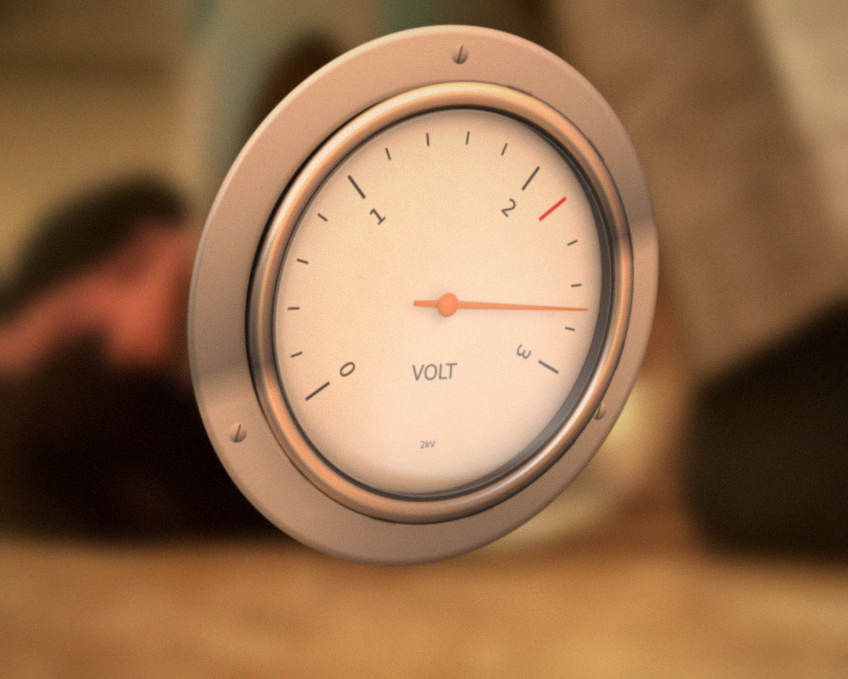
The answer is 2.7 V
